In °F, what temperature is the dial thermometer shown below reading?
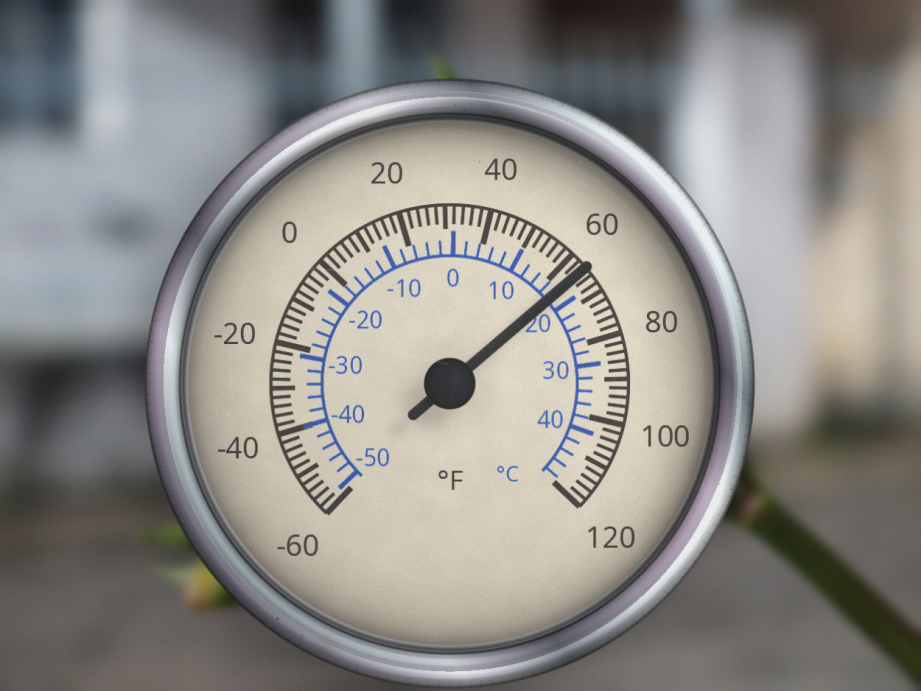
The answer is 64 °F
